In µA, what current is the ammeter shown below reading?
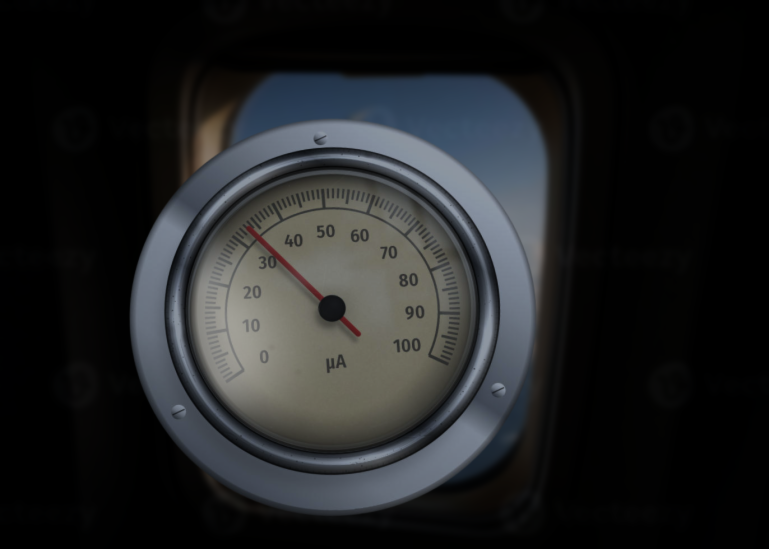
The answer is 33 µA
